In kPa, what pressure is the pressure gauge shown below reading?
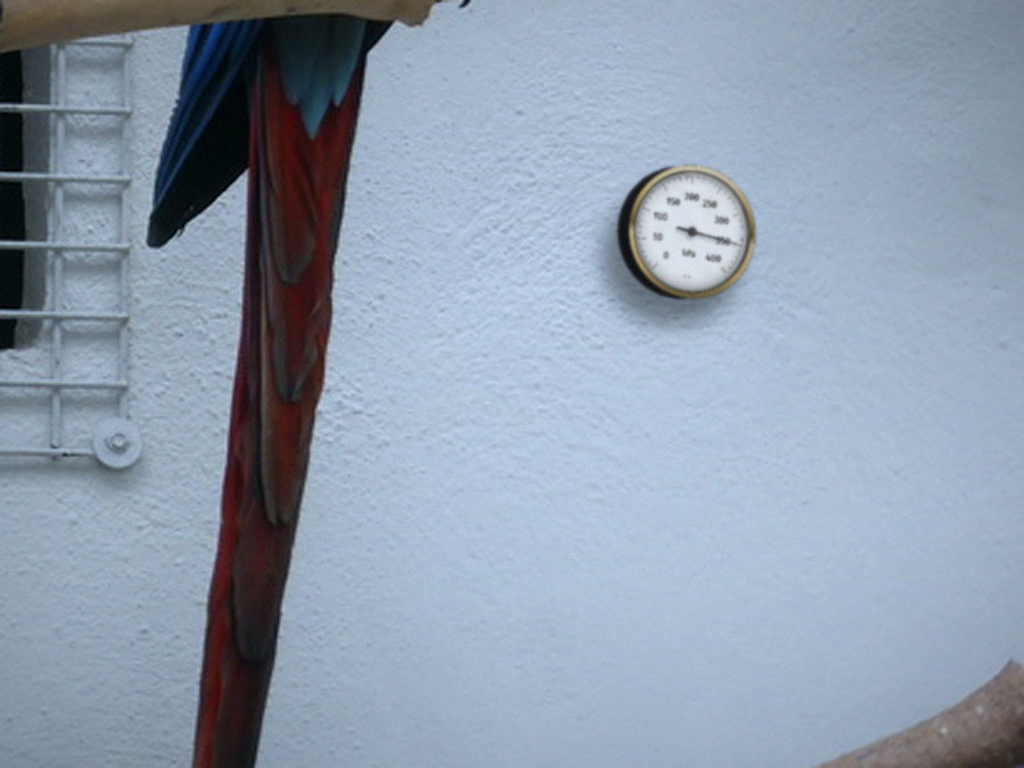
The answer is 350 kPa
